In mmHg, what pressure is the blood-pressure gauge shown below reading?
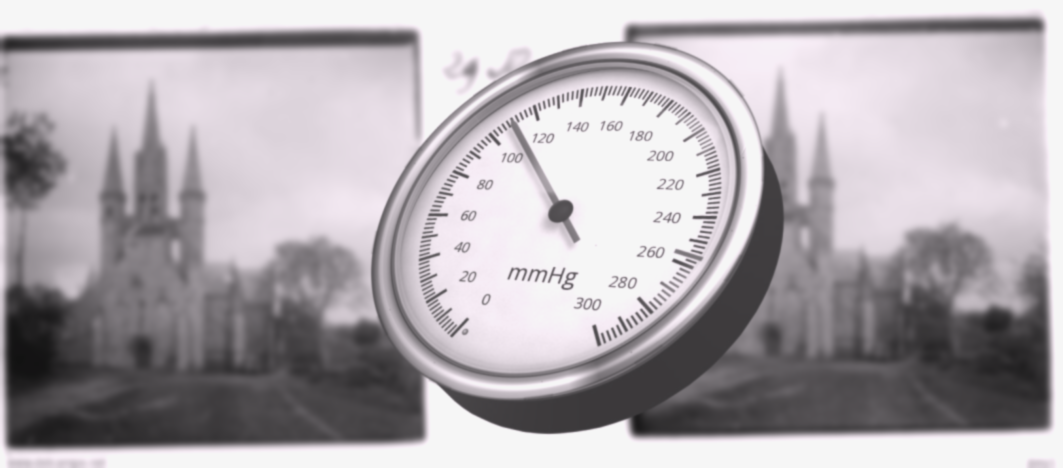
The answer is 110 mmHg
